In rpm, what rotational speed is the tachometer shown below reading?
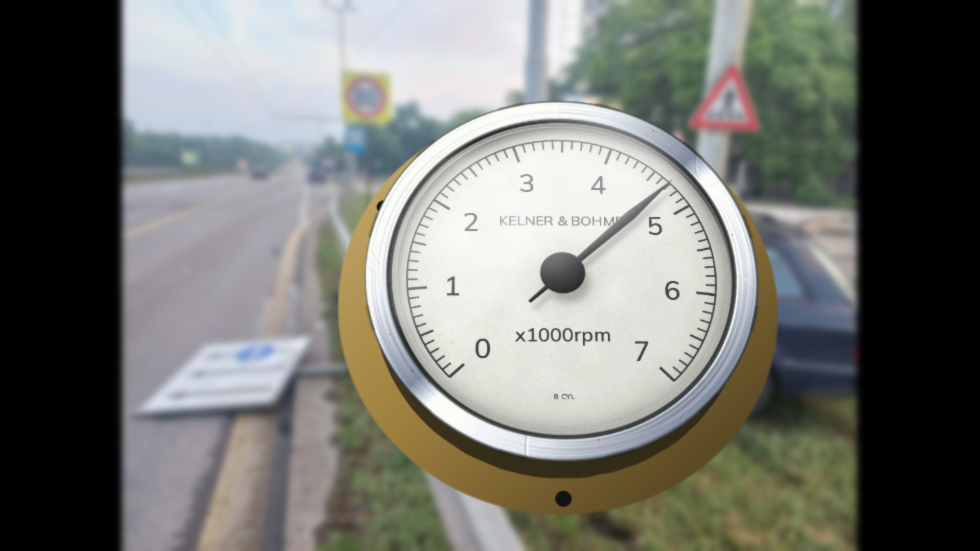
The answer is 4700 rpm
